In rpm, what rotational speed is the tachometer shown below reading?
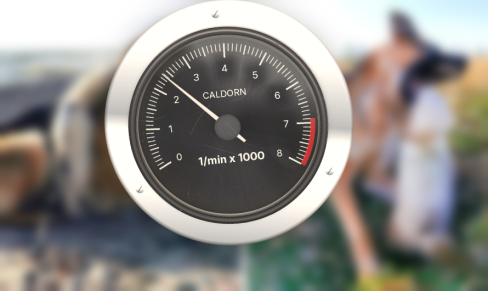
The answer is 2400 rpm
